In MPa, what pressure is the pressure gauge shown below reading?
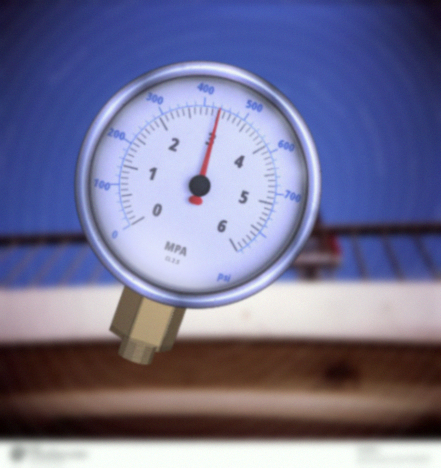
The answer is 3 MPa
